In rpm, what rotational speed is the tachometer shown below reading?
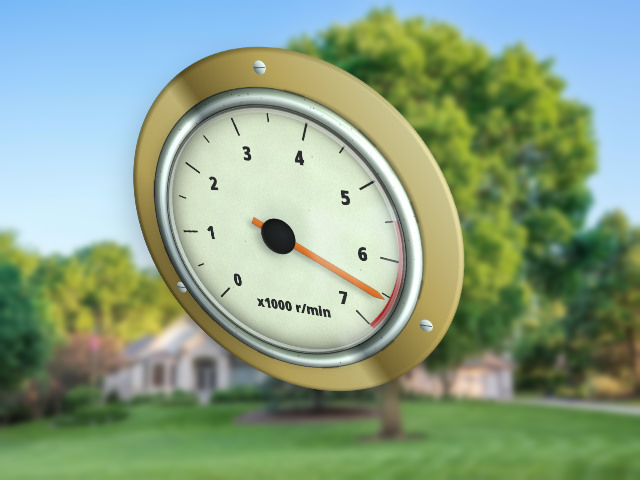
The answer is 6500 rpm
